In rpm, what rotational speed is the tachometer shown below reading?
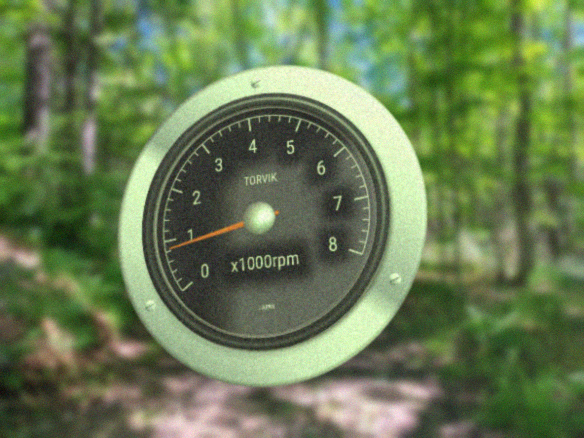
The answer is 800 rpm
